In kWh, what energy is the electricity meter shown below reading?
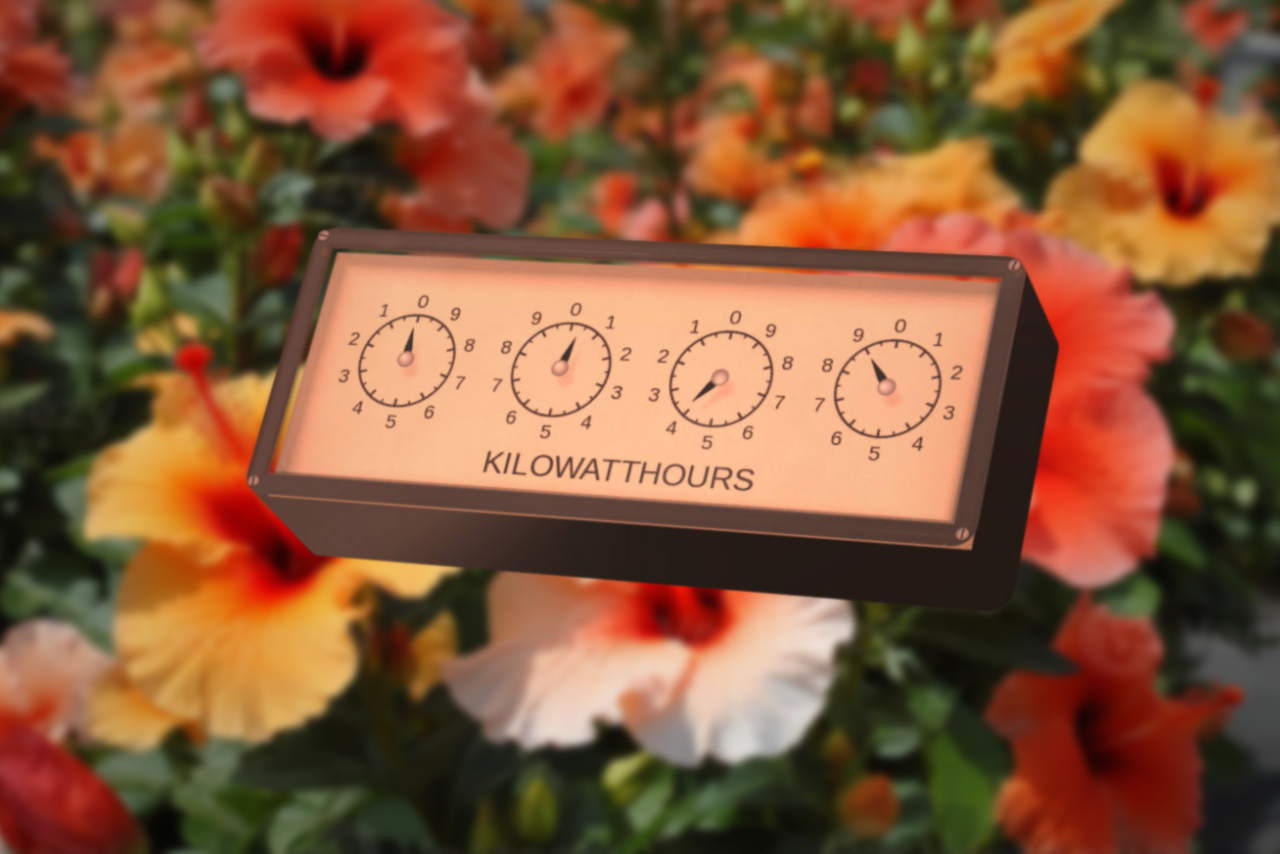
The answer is 39 kWh
